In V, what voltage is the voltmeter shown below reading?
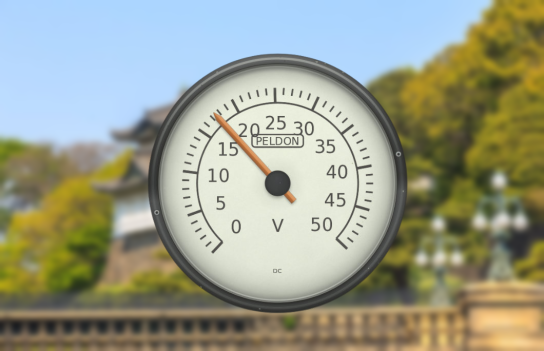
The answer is 17.5 V
